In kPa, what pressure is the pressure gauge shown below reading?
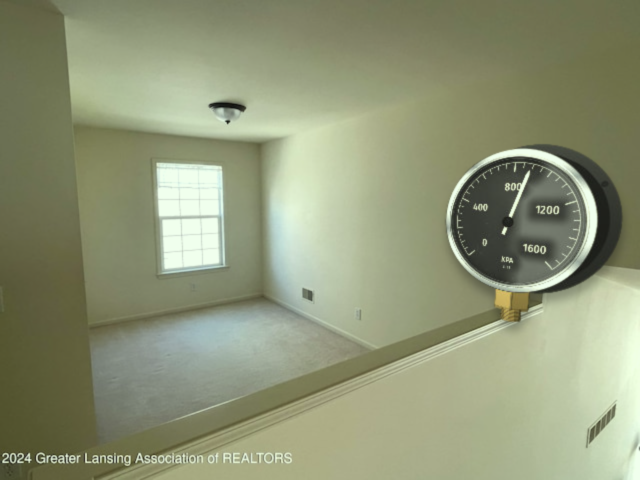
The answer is 900 kPa
